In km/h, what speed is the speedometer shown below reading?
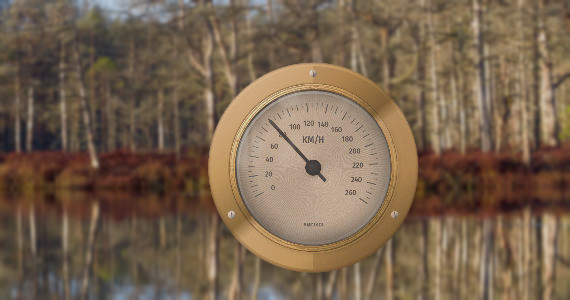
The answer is 80 km/h
